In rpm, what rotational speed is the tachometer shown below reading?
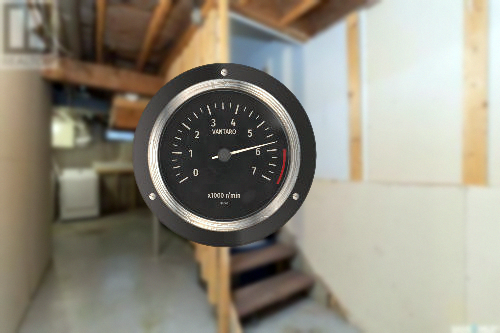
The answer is 5750 rpm
